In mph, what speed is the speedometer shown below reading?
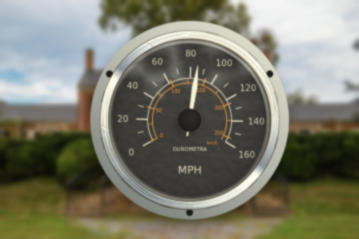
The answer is 85 mph
